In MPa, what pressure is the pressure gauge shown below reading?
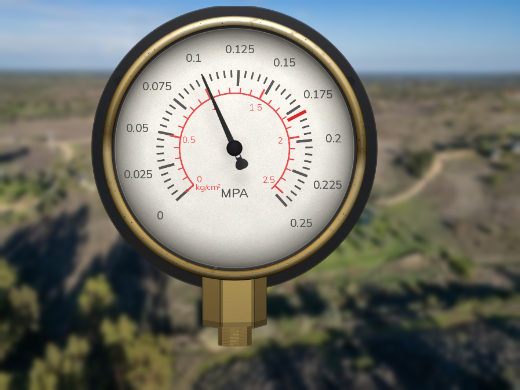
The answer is 0.1 MPa
